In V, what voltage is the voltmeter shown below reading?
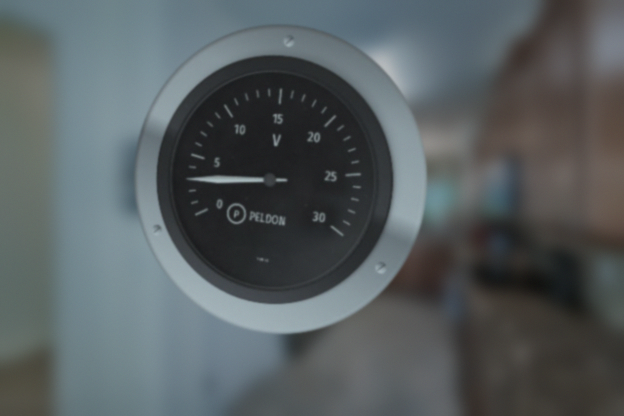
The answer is 3 V
